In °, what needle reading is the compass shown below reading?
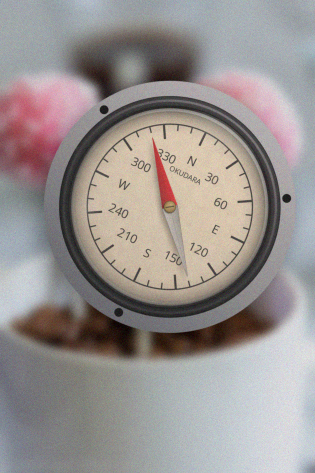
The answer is 320 °
